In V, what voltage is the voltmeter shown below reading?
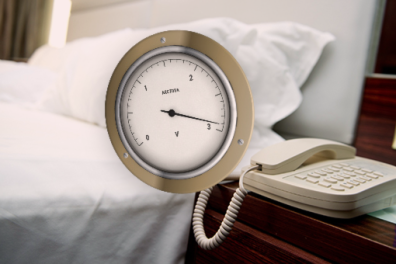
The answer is 2.9 V
